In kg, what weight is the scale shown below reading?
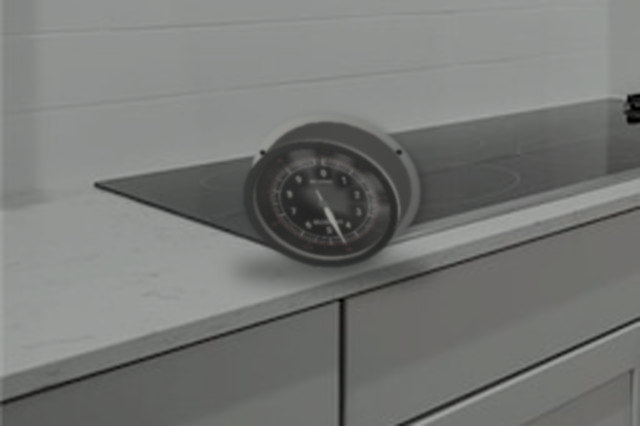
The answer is 4.5 kg
